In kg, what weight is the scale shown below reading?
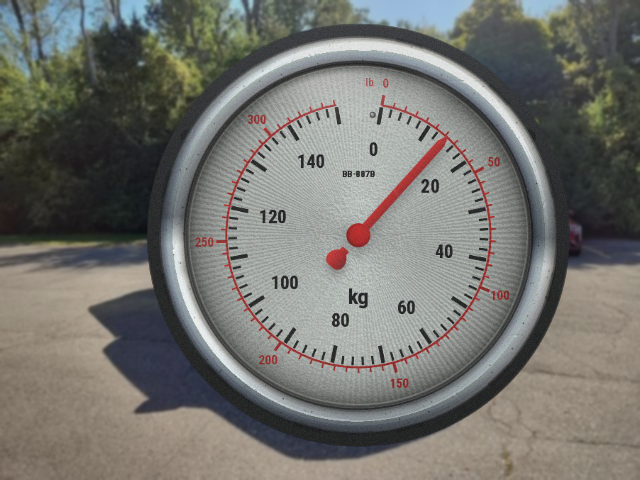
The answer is 14 kg
